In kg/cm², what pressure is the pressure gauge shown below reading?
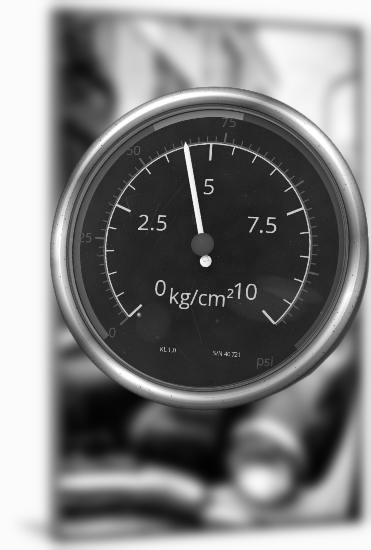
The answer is 4.5 kg/cm²
